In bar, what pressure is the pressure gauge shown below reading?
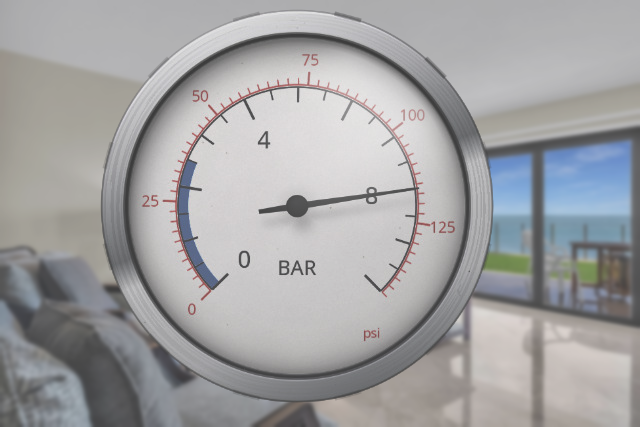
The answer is 8 bar
